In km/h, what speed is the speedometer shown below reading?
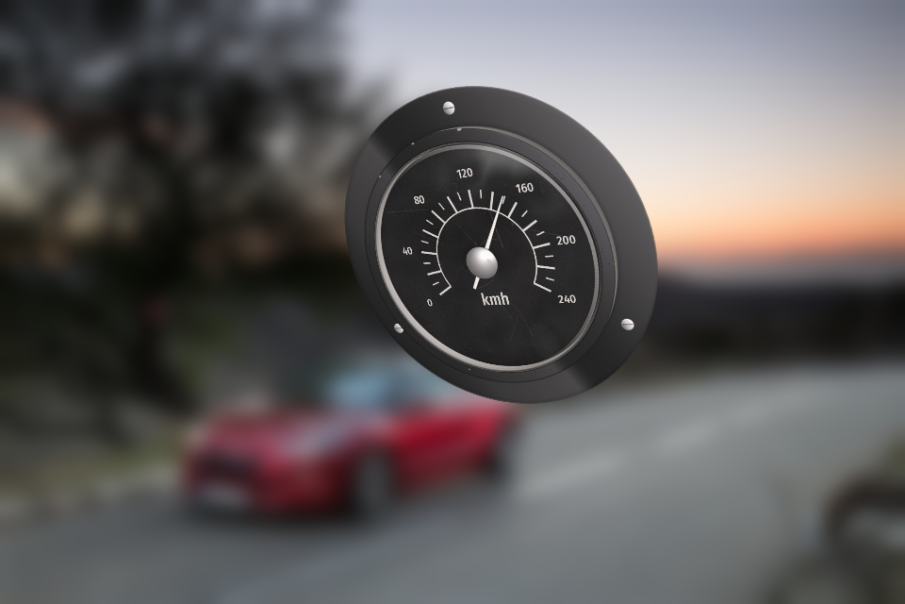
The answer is 150 km/h
